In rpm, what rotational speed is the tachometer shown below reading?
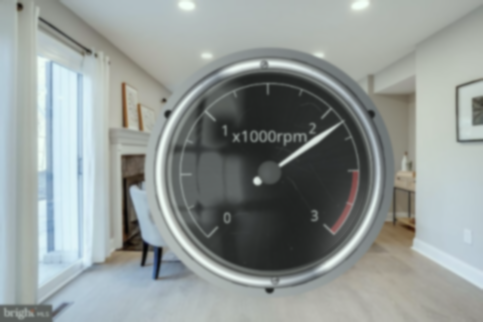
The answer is 2125 rpm
